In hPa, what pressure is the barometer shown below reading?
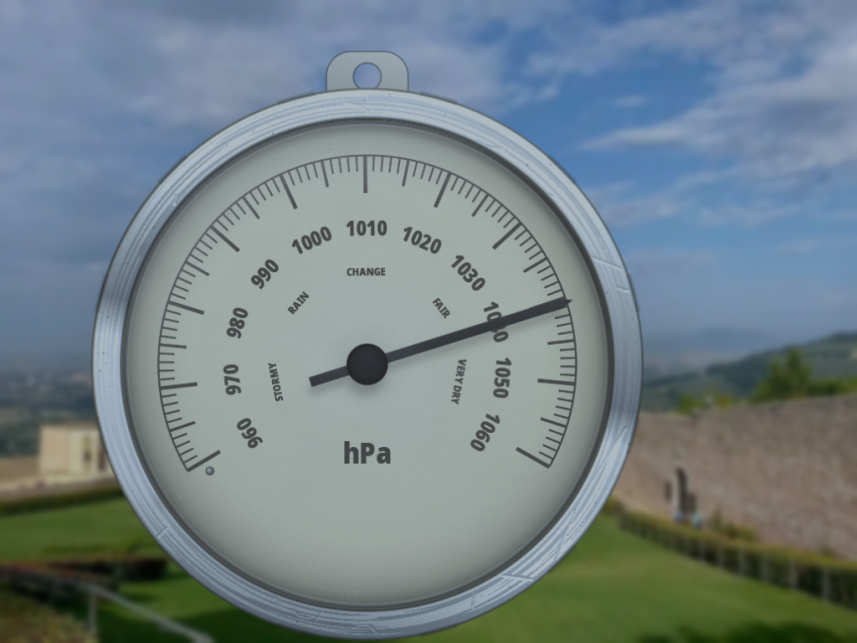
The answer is 1040.5 hPa
